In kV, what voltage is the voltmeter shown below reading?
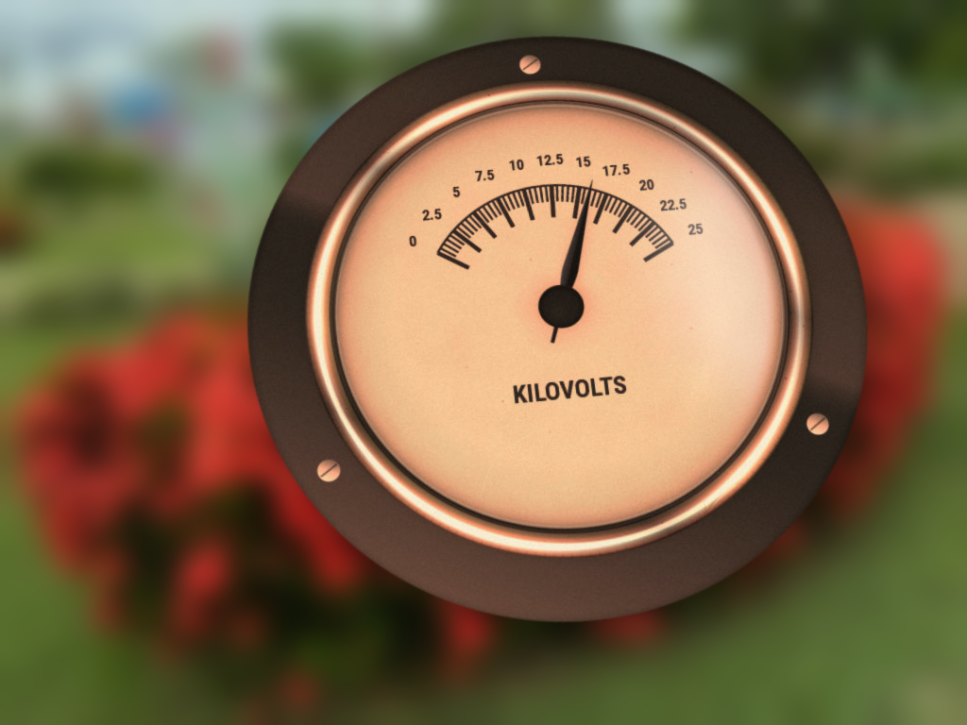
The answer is 16 kV
